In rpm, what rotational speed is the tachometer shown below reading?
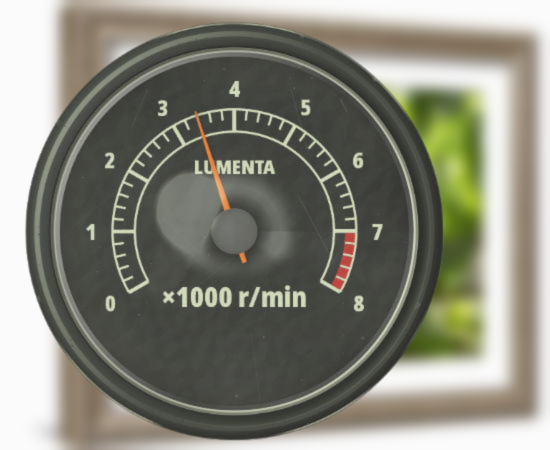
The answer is 3400 rpm
